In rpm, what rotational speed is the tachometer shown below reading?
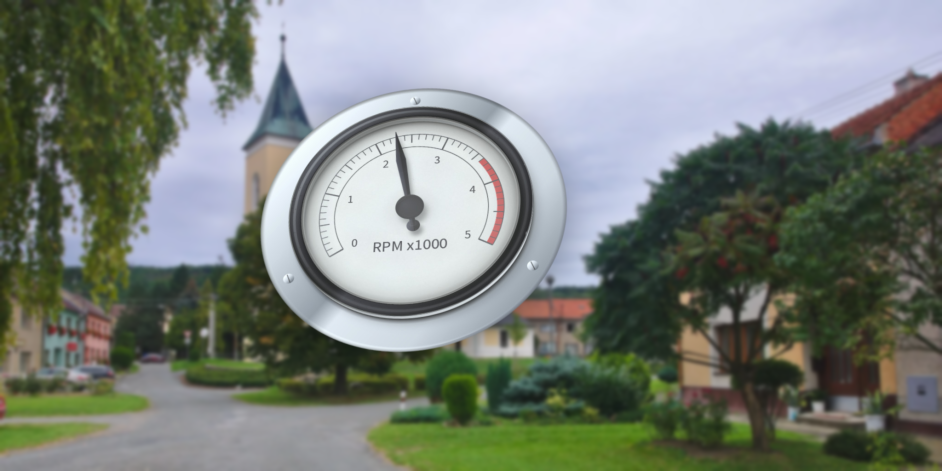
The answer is 2300 rpm
